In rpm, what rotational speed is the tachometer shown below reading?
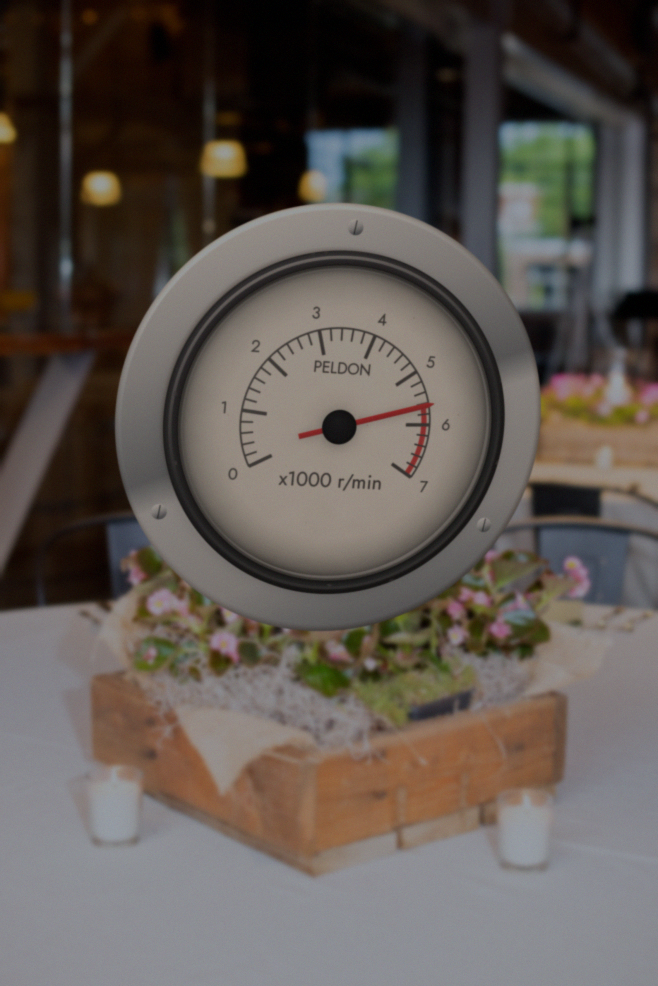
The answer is 5600 rpm
